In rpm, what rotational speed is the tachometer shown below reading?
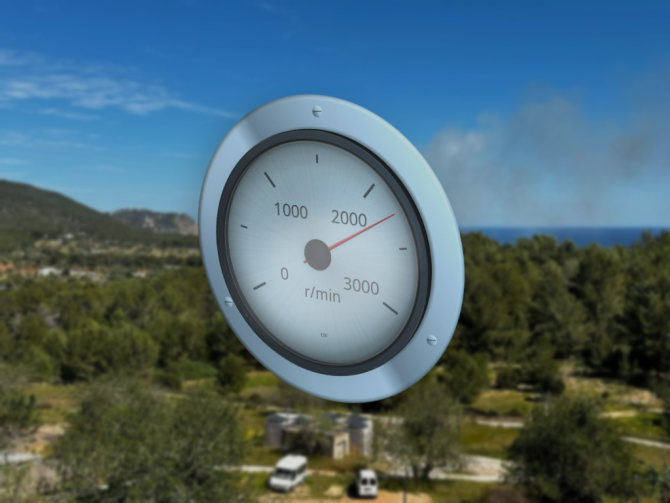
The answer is 2250 rpm
